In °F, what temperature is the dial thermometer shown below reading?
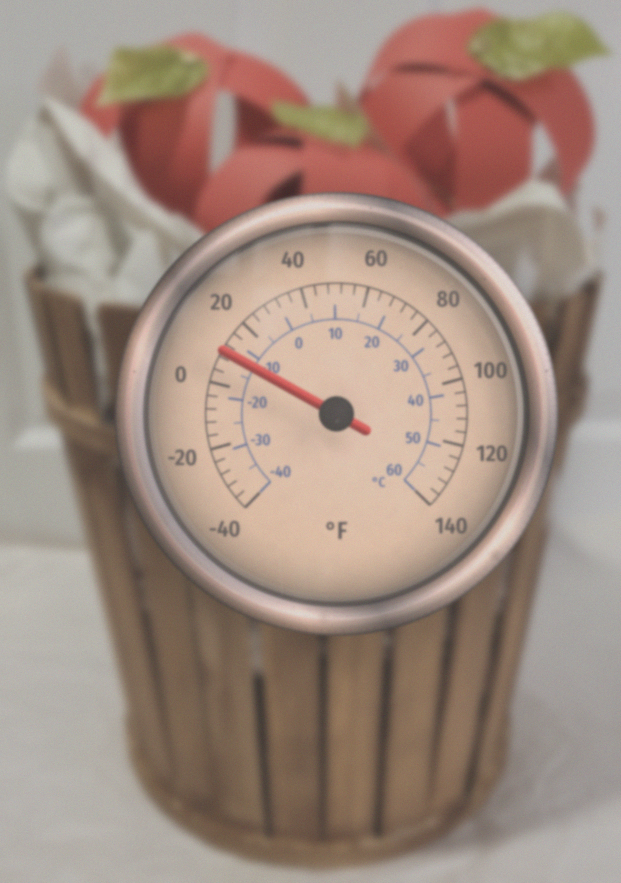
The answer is 10 °F
